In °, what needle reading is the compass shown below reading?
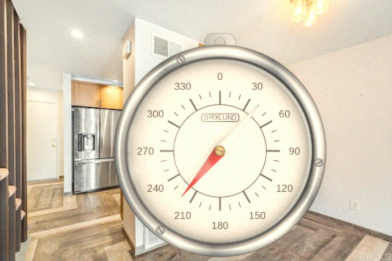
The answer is 220 °
